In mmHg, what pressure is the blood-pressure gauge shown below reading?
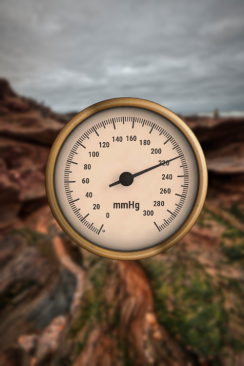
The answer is 220 mmHg
